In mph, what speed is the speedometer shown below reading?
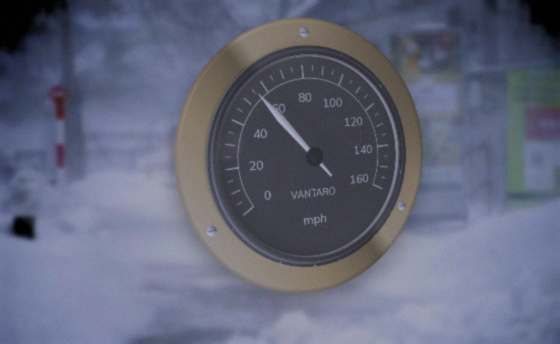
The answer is 55 mph
